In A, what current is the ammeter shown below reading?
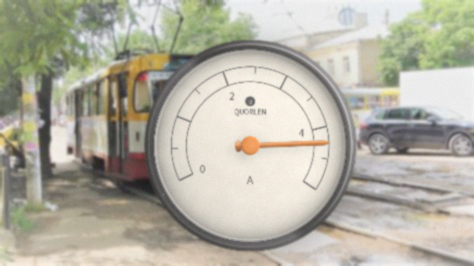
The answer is 4.25 A
